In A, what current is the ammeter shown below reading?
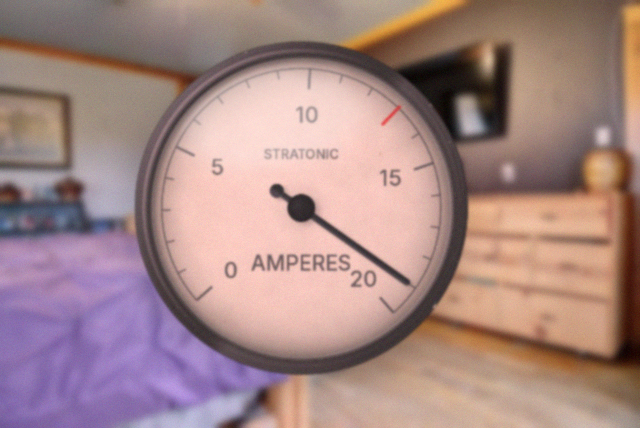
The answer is 19 A
